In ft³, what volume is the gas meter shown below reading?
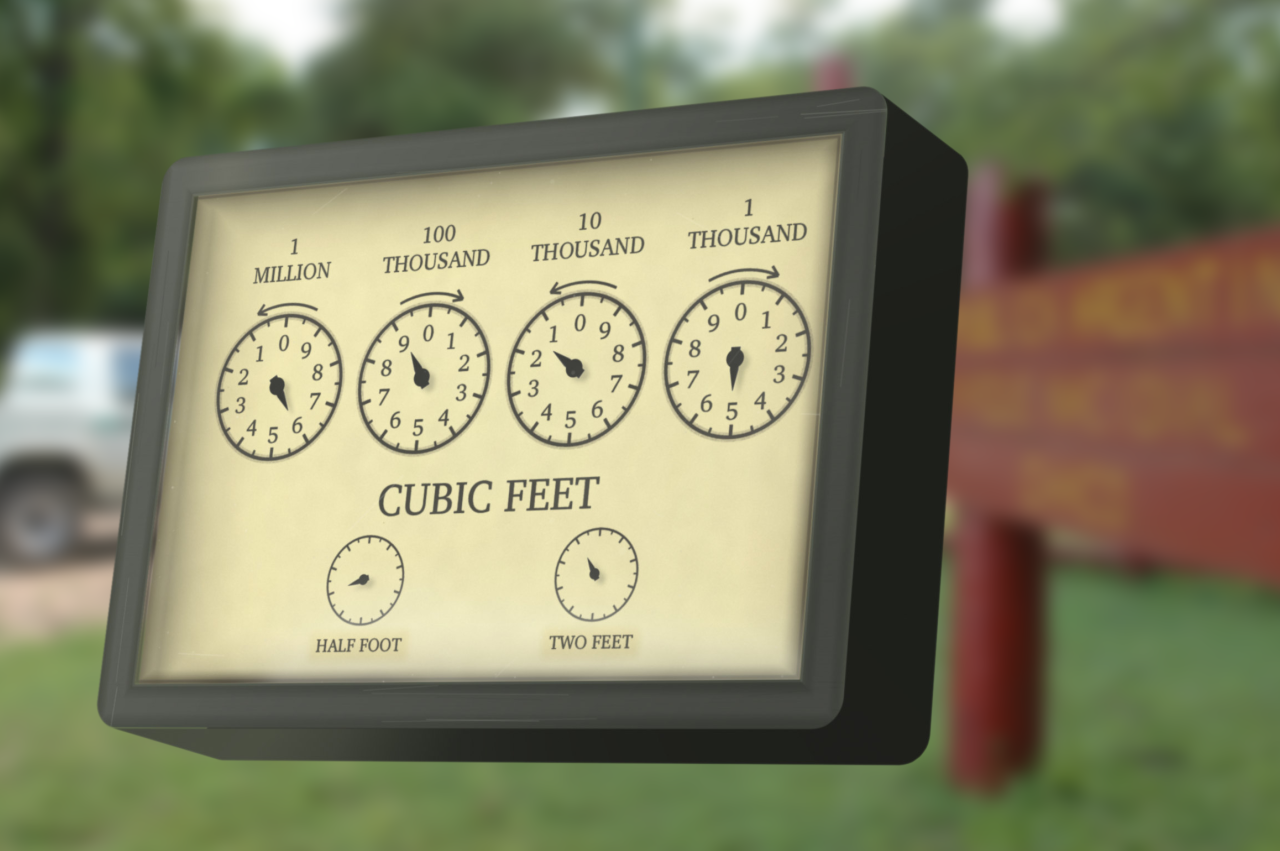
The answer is 591500 ft³
